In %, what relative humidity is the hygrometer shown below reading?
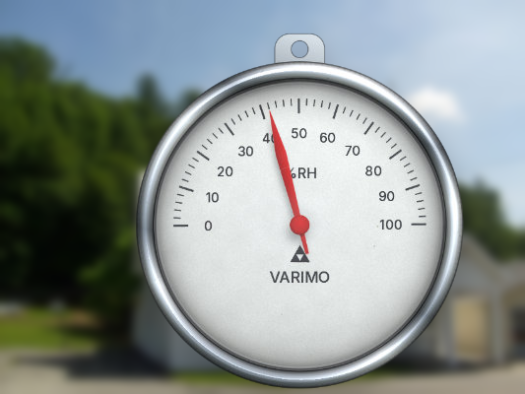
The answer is 42 %
